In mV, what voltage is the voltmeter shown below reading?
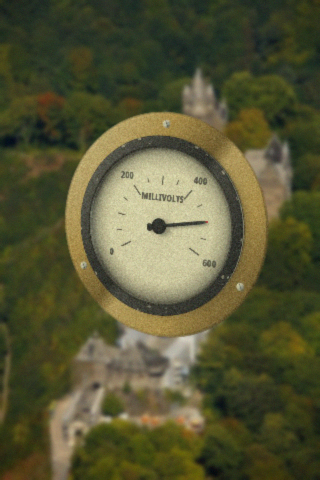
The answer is 500 mV
